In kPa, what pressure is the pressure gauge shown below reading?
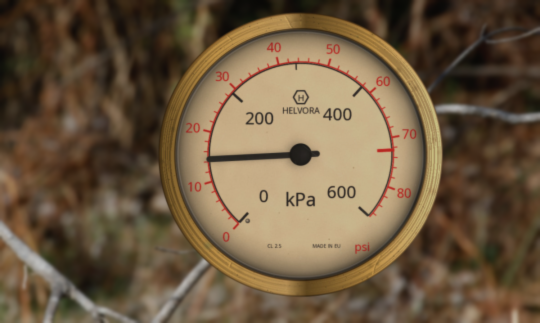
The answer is 100 kPa
